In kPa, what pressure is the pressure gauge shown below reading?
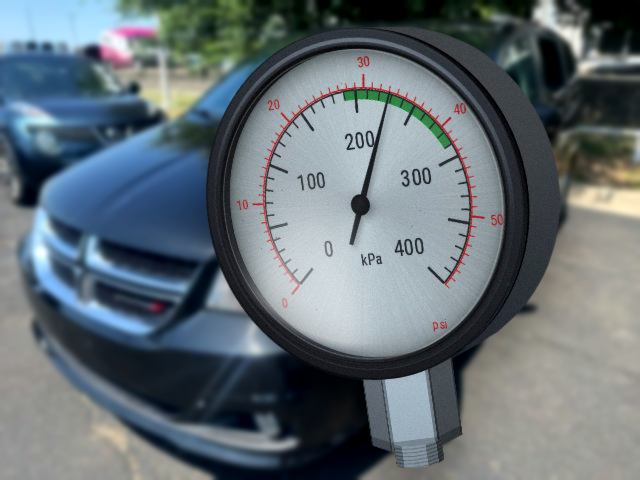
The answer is 230 kPa
